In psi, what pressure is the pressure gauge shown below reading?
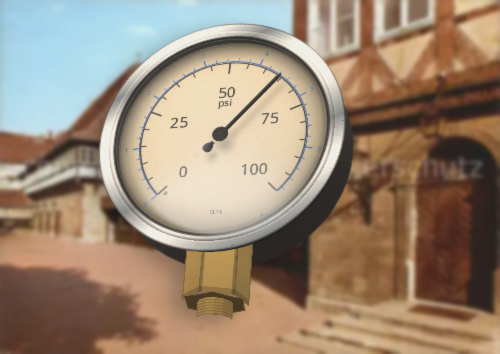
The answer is 65 psi
